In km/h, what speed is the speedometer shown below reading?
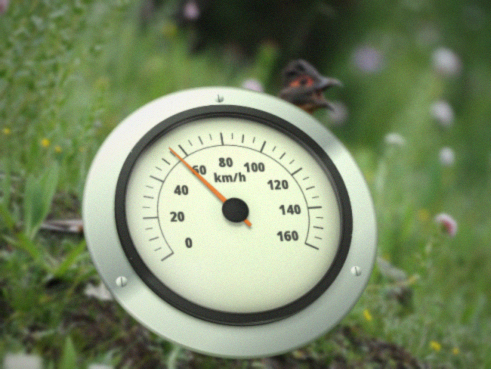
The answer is 55 km/h
